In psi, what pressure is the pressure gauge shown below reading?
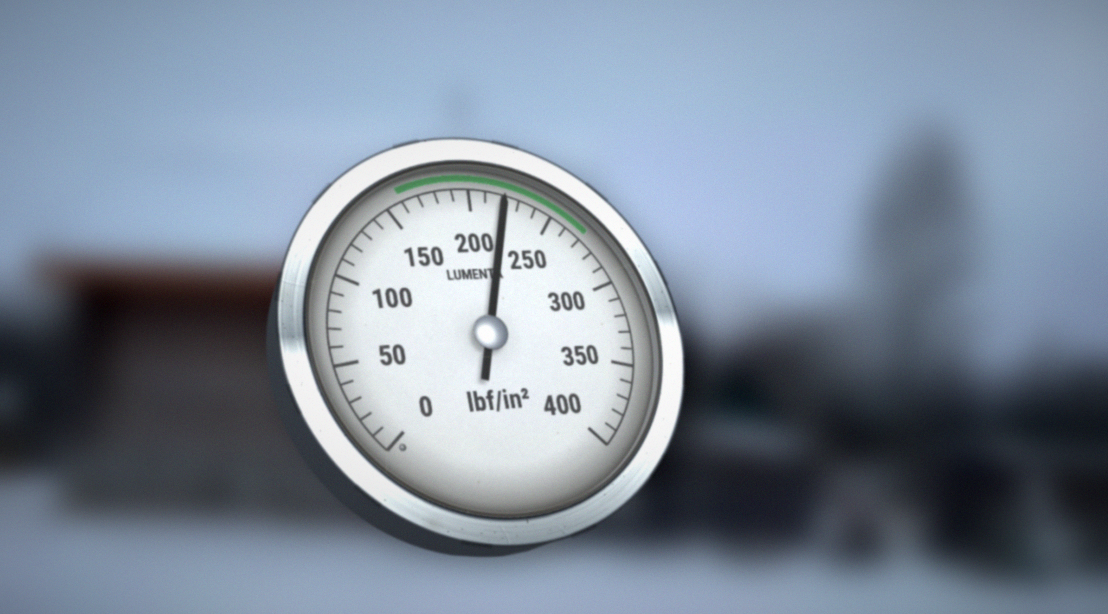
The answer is 220 psi
